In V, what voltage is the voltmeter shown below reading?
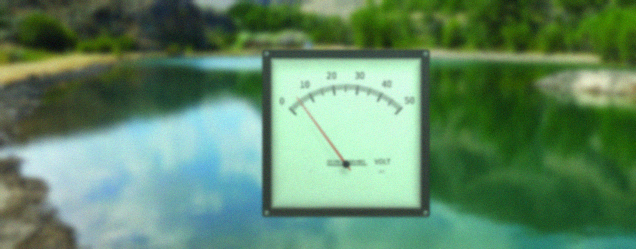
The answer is 5 V
